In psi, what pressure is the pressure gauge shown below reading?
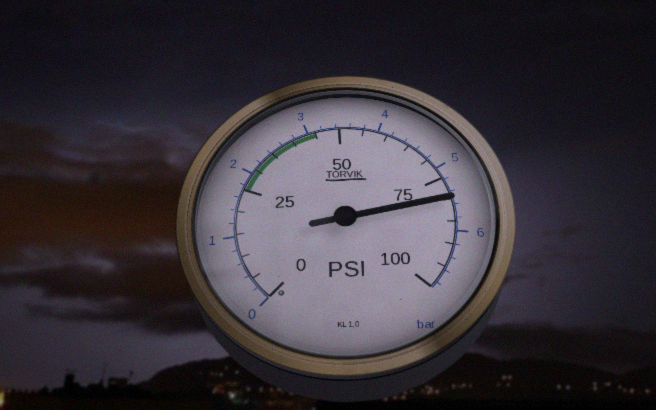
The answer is 80 psi
